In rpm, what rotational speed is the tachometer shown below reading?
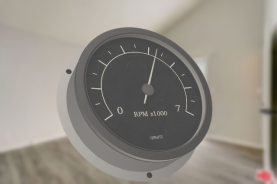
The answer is 4250 rpm
